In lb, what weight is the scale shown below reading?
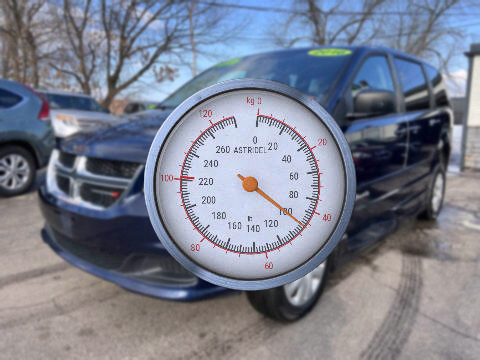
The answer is 100 lb
